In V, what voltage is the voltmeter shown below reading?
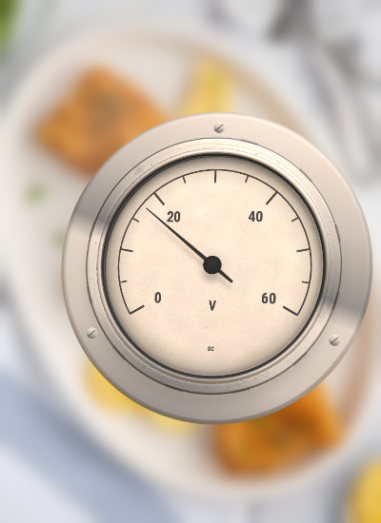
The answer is 17.5 V
